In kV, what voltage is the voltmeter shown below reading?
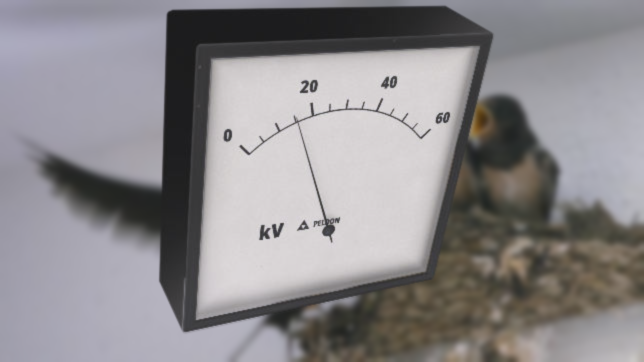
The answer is 15 kV
